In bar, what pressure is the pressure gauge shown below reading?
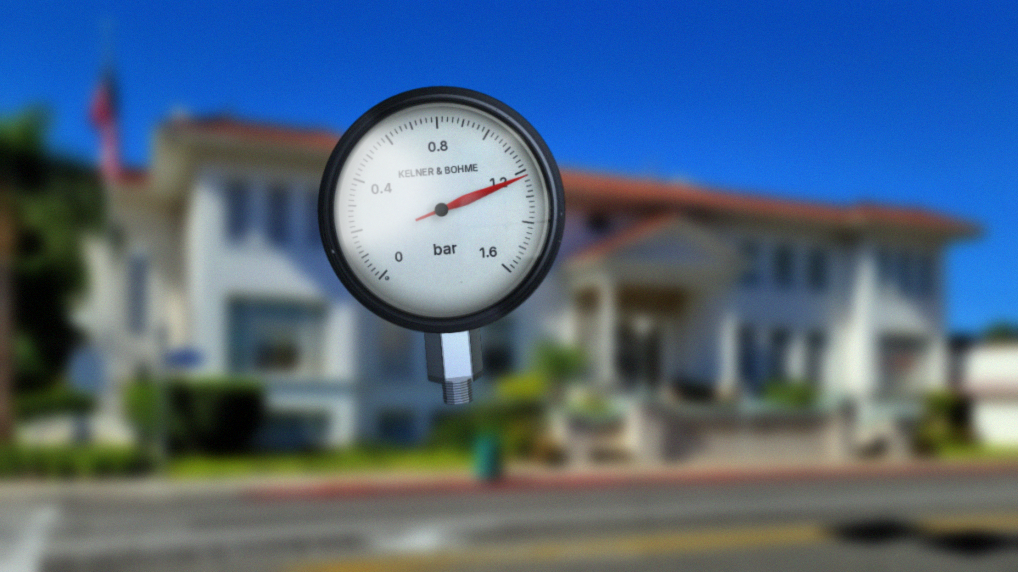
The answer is 1.22 bar
